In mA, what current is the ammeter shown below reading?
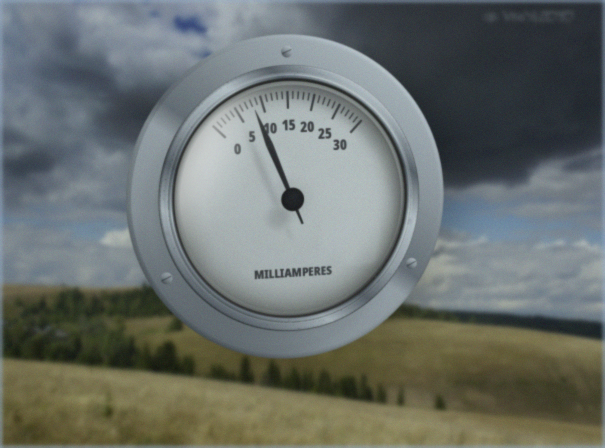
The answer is 8 mA
